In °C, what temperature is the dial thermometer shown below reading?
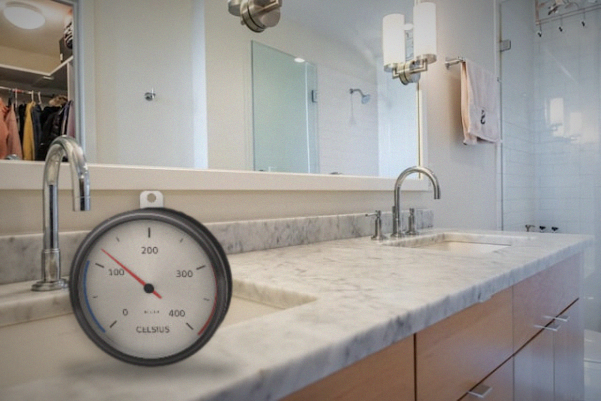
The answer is 125 °C
